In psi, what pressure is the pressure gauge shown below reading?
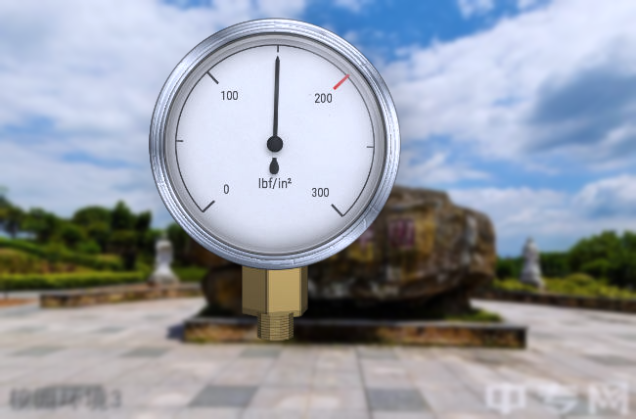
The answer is 150 psi
